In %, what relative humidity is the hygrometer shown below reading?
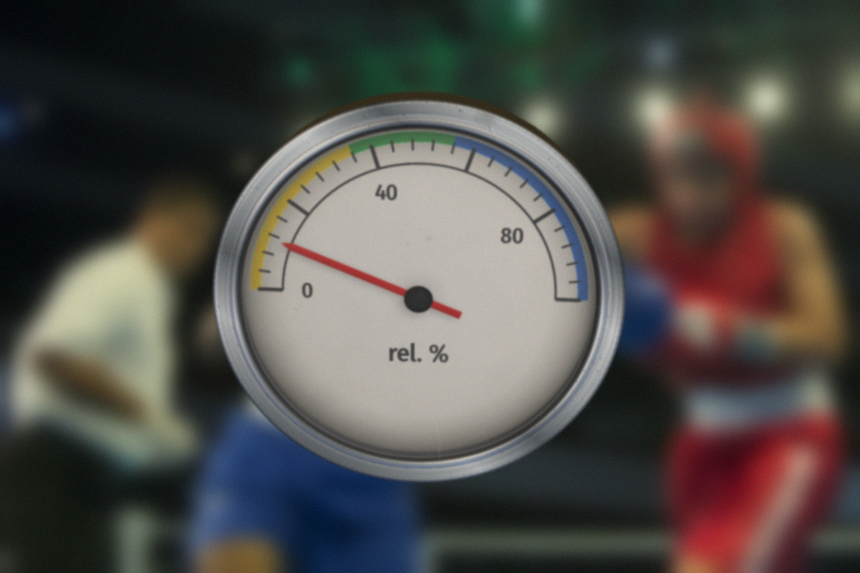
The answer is 12 %
